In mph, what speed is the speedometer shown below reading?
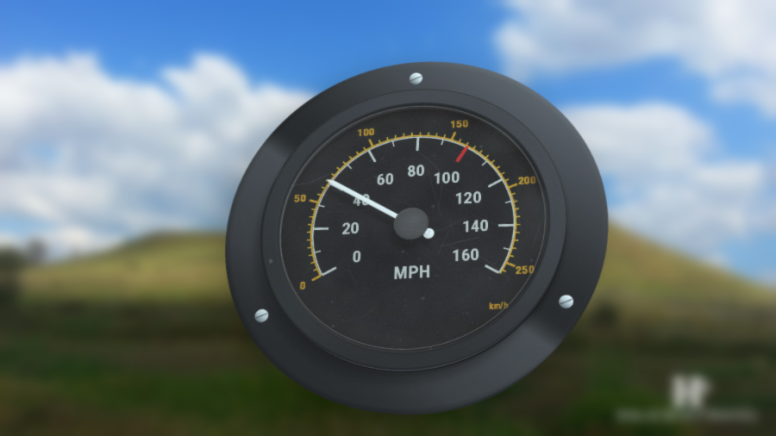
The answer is 40 mph
